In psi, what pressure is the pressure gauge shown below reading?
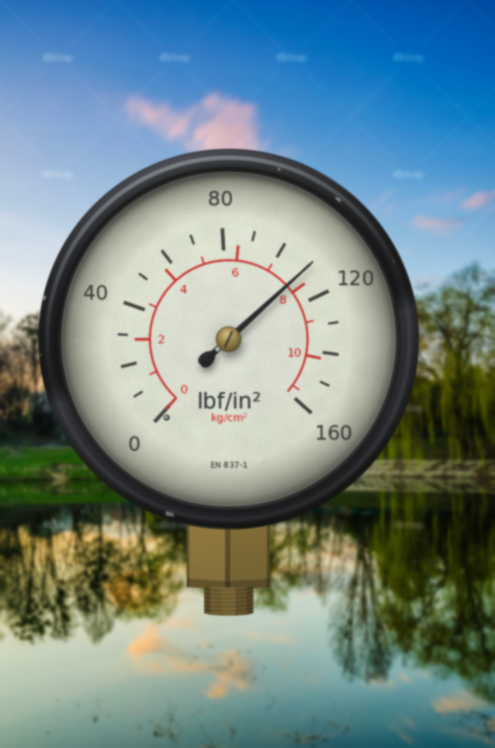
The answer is 110 psi
